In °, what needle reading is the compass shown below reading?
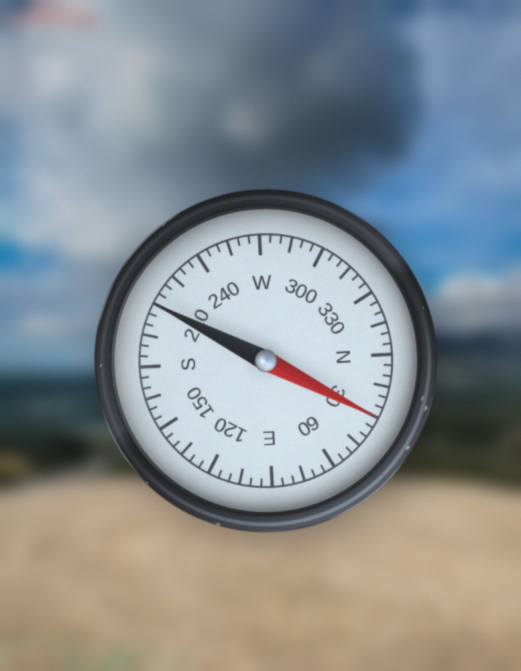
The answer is 30 °
